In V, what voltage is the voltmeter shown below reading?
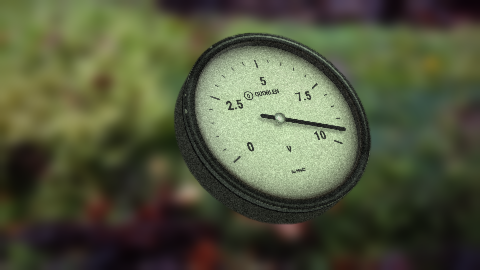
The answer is 9.5 V
